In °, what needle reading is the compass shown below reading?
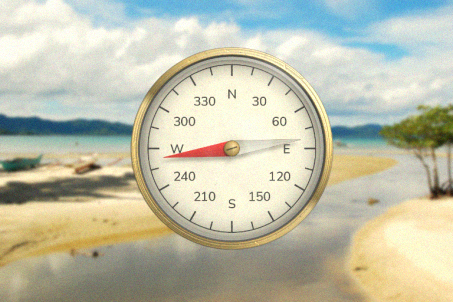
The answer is 262.5 °
